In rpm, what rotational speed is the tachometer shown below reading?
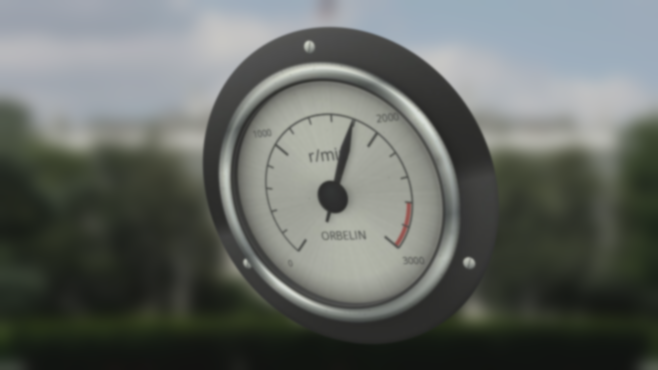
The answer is 1800 rpm
